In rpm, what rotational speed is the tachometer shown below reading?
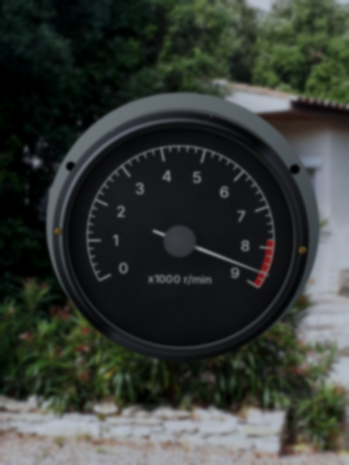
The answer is 8600 rpm
